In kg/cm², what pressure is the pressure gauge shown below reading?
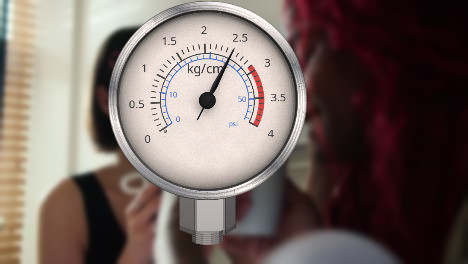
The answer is 2.5 kg/cm²
